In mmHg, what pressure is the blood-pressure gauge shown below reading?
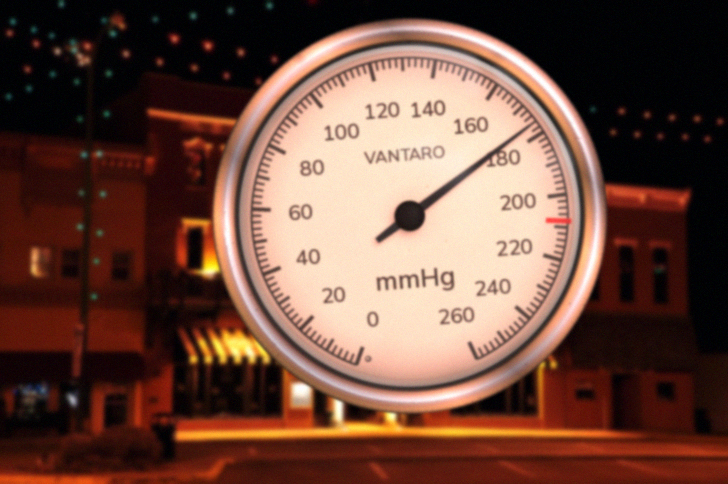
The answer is 176 mmHg
